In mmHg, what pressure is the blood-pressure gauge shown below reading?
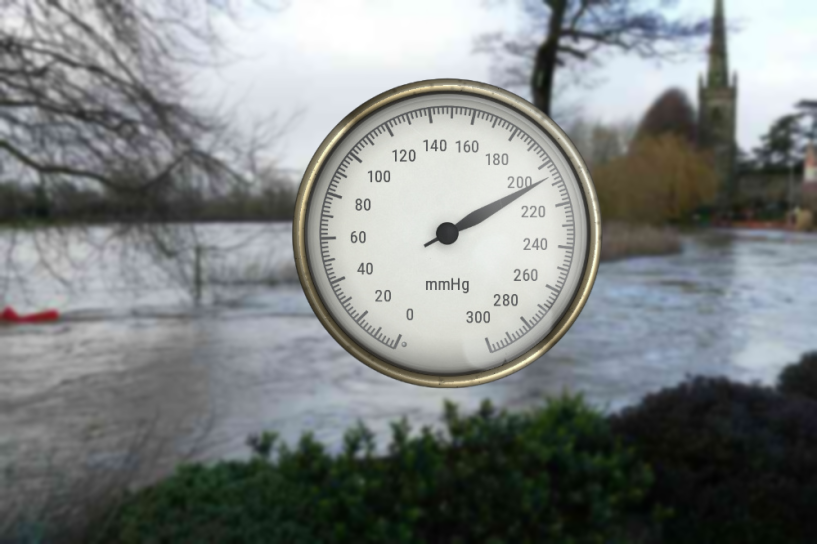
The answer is 206 mmHg
